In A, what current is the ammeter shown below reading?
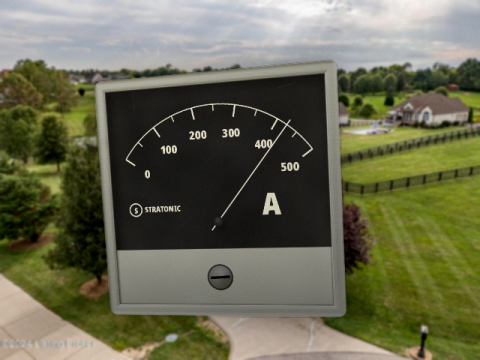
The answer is 425 A
